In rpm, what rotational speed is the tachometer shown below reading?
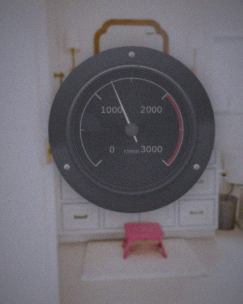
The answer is 1250 rpm
